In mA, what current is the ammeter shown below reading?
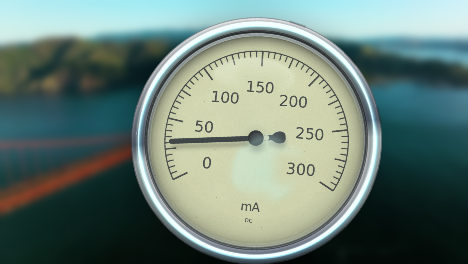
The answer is 30 mA
